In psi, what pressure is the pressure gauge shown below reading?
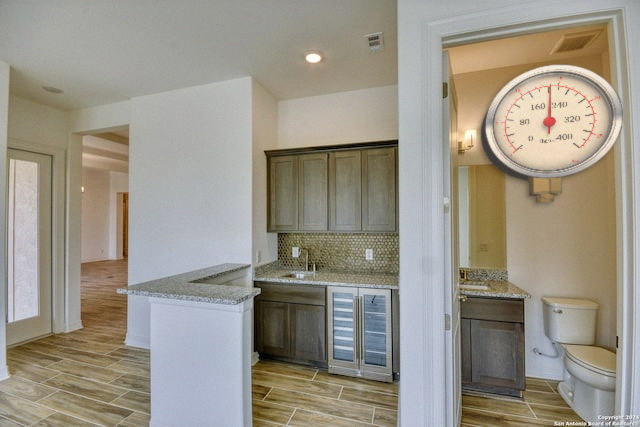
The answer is 200 psi
